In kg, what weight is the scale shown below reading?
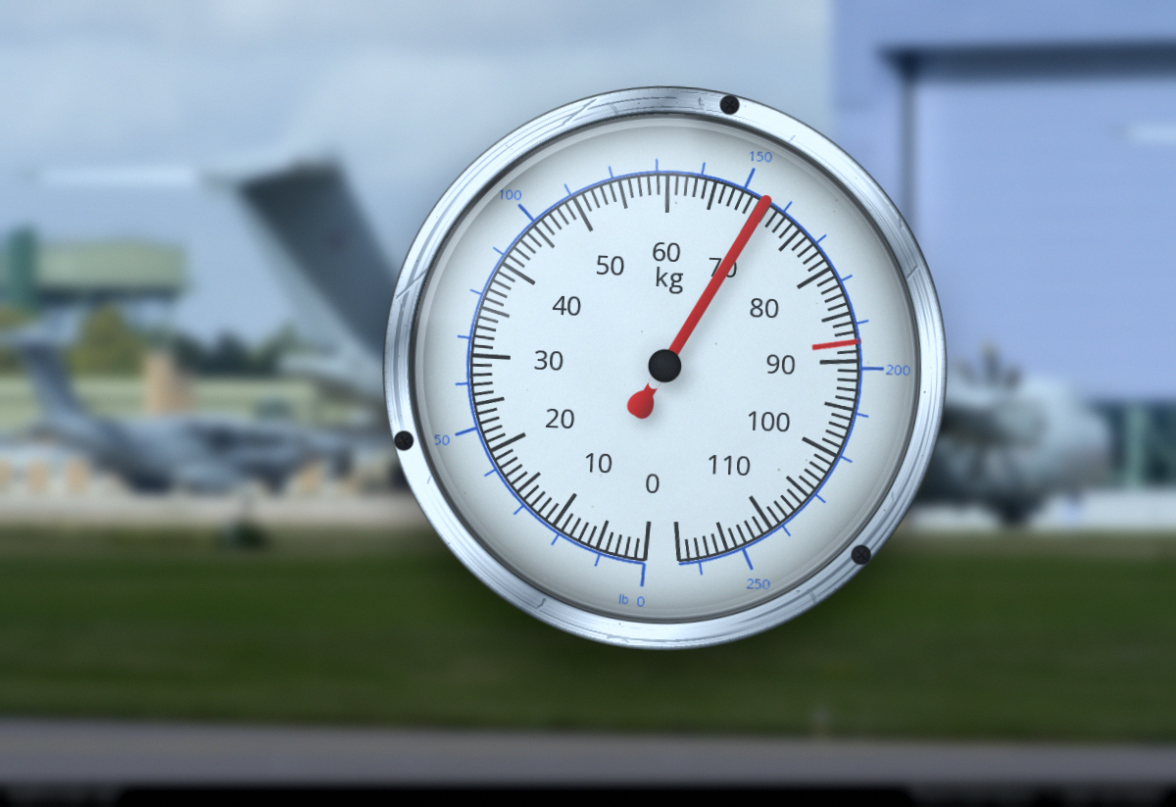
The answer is 70.5 kg
